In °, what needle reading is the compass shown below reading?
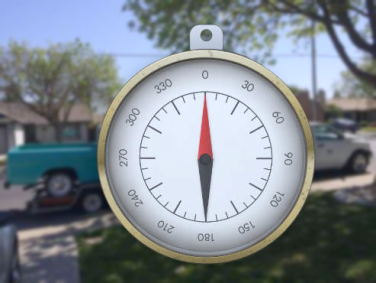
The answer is 0 °
